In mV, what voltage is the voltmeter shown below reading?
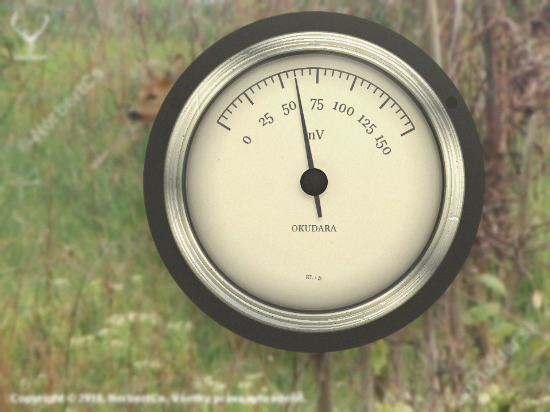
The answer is 60 mV
